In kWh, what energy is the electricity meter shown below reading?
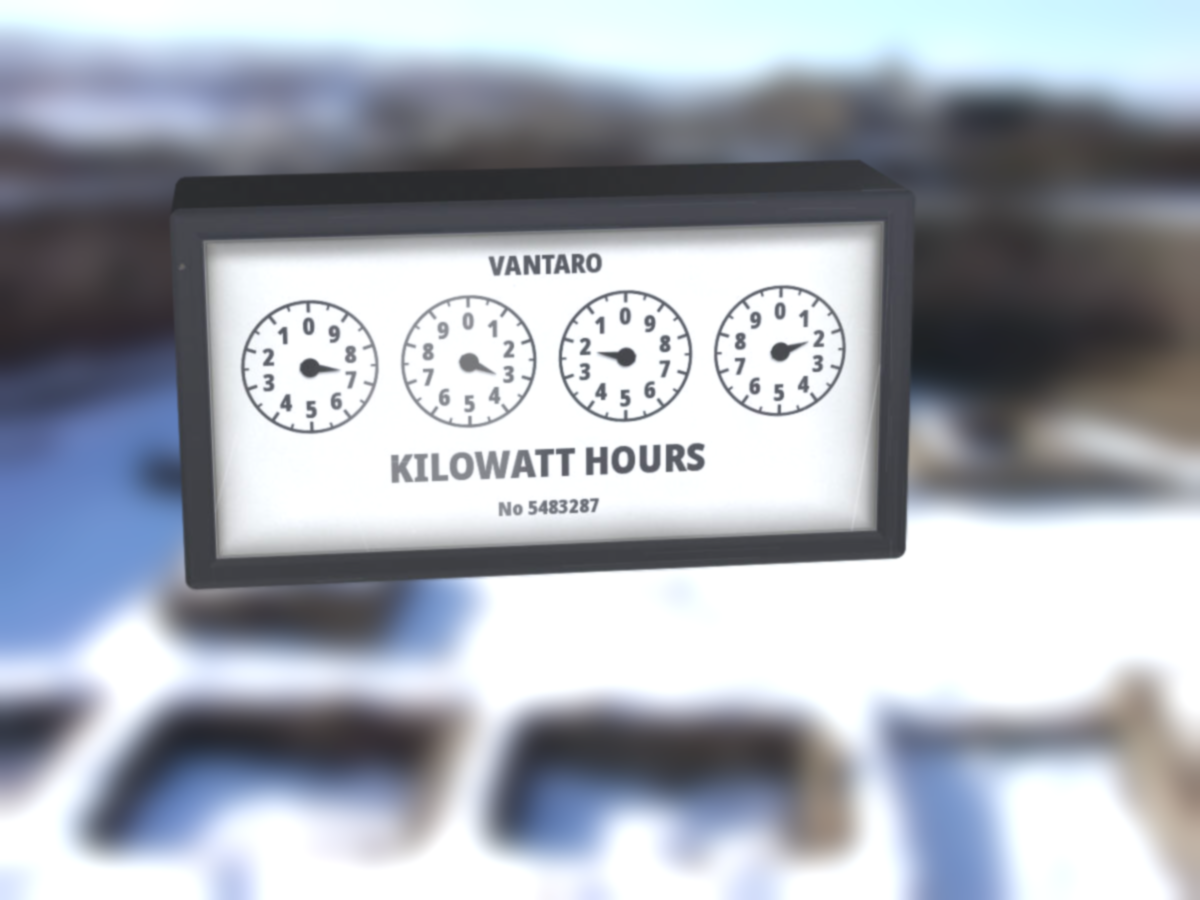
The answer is 7322 kWh
